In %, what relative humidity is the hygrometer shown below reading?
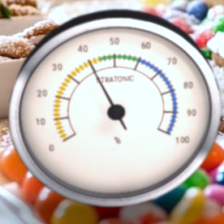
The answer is 40 %
